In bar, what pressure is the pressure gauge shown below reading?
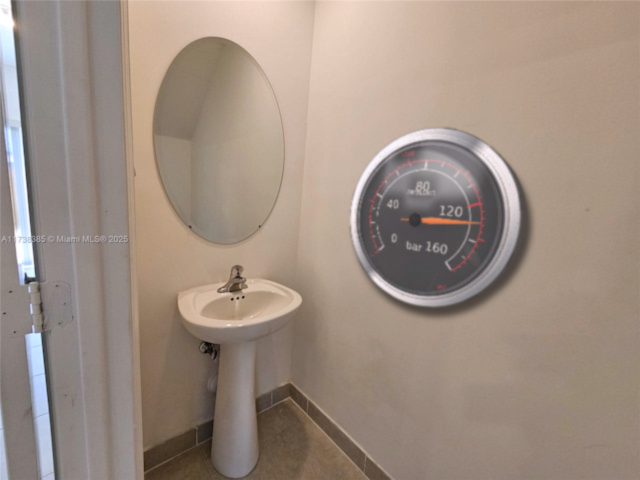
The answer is 130 bar
